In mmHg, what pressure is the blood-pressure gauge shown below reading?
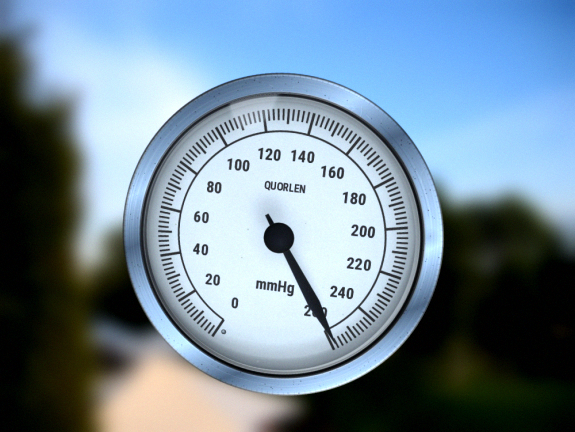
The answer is 258 mmHg
